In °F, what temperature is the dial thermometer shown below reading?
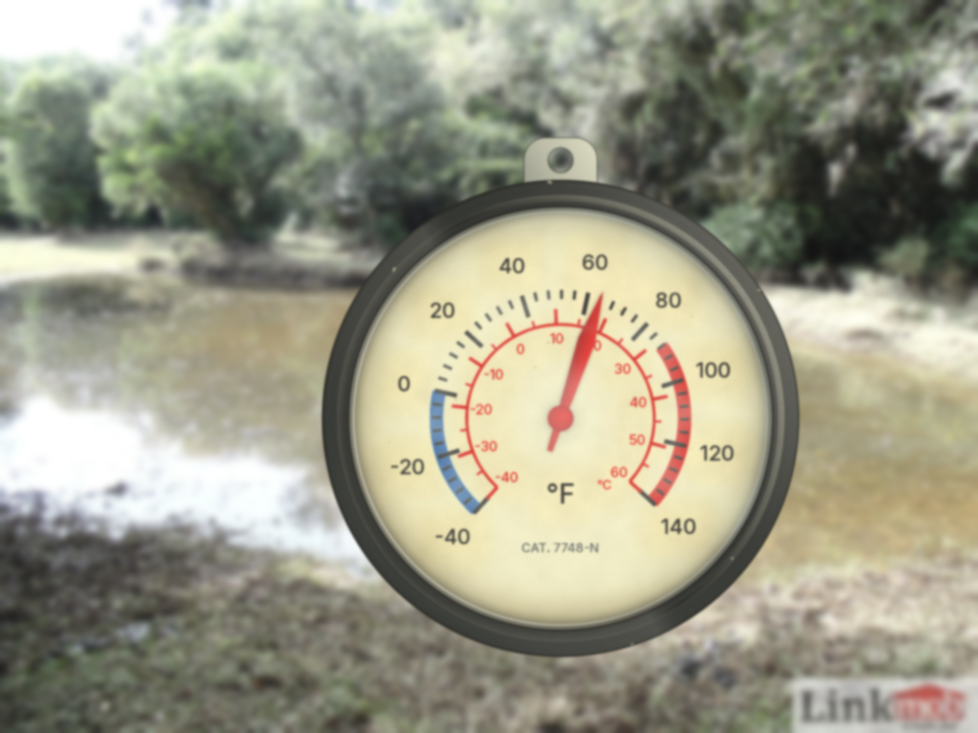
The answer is 64 °F
